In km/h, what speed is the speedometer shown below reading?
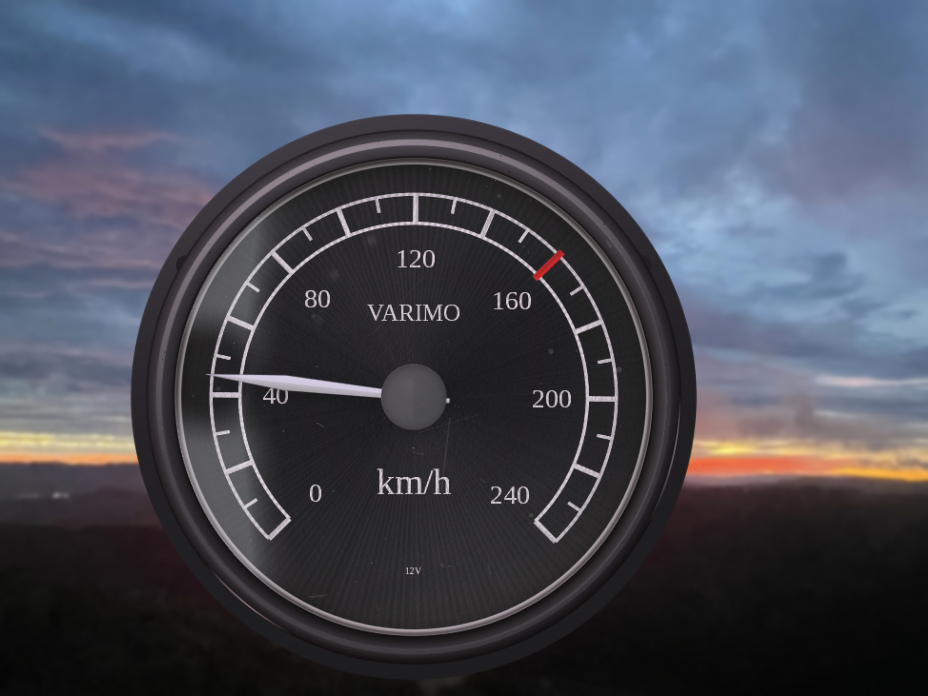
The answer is 45 km/h
